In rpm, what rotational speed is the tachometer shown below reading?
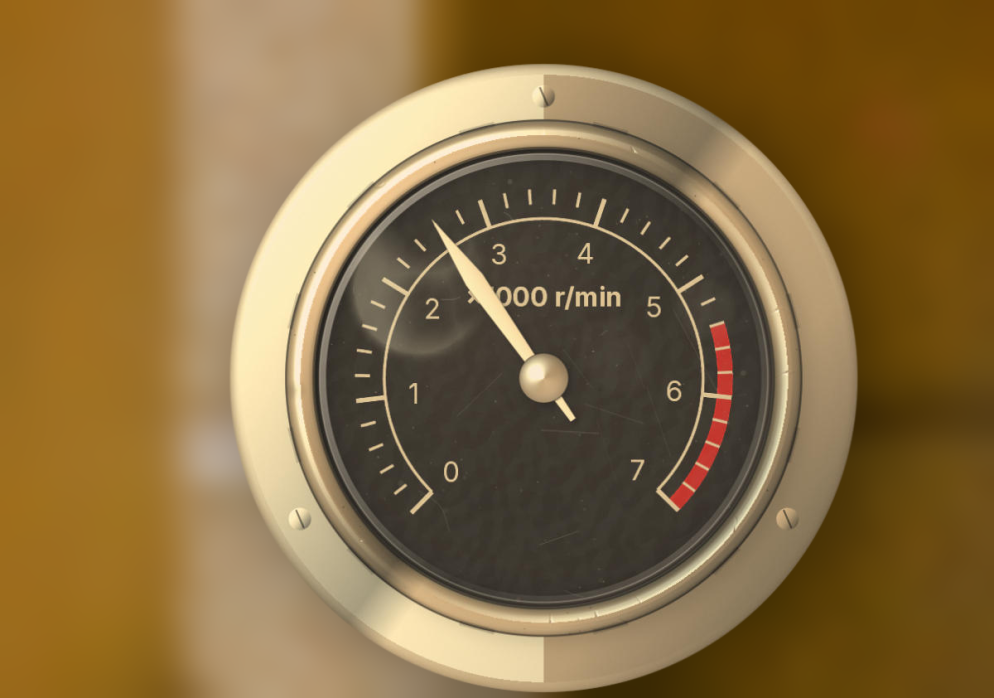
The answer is 2600 rpm
